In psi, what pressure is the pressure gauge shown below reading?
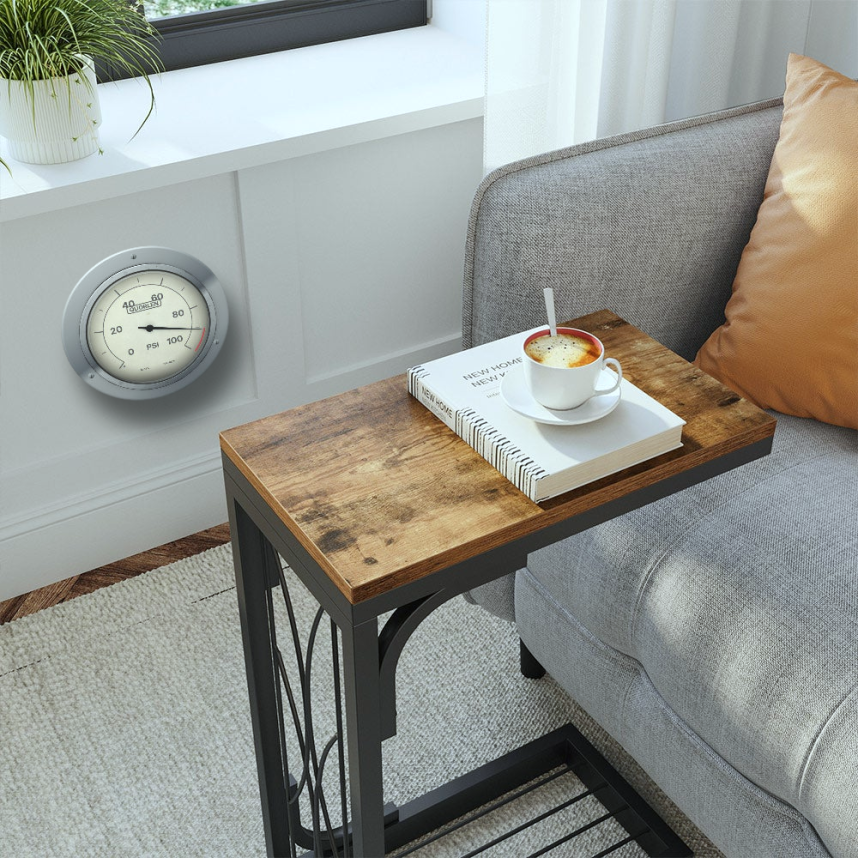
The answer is 90 psi
